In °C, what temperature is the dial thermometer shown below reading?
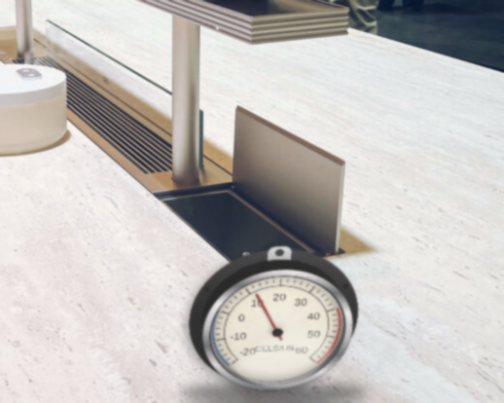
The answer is 12 °C
